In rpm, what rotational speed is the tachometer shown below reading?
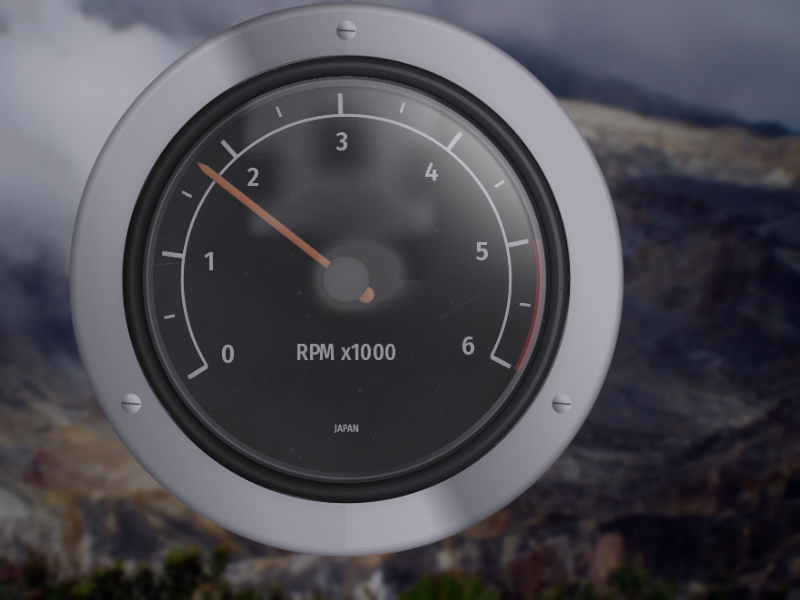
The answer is 1750 rpm
